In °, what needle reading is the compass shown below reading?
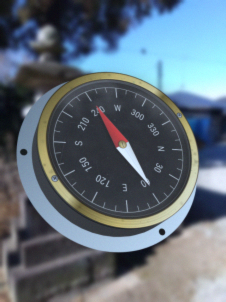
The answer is 240 °
